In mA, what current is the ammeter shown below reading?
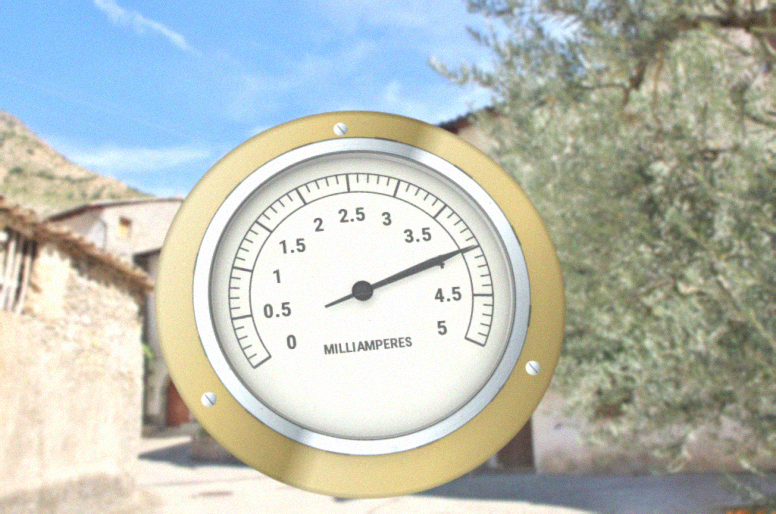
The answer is 4 mA
